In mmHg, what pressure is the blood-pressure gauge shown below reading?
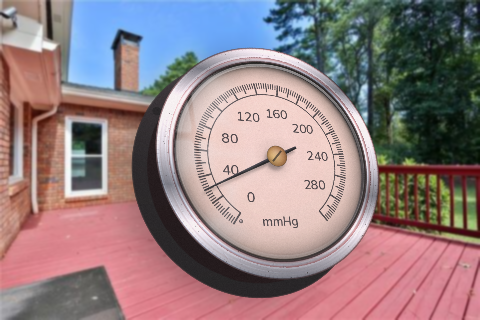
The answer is 30 mmHg
